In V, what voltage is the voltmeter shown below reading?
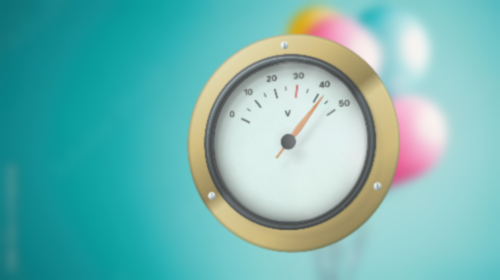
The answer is 42.5 V
